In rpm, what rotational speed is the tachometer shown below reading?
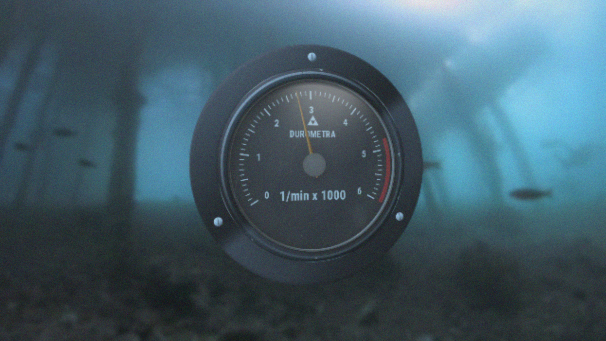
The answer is 2700 rpm
